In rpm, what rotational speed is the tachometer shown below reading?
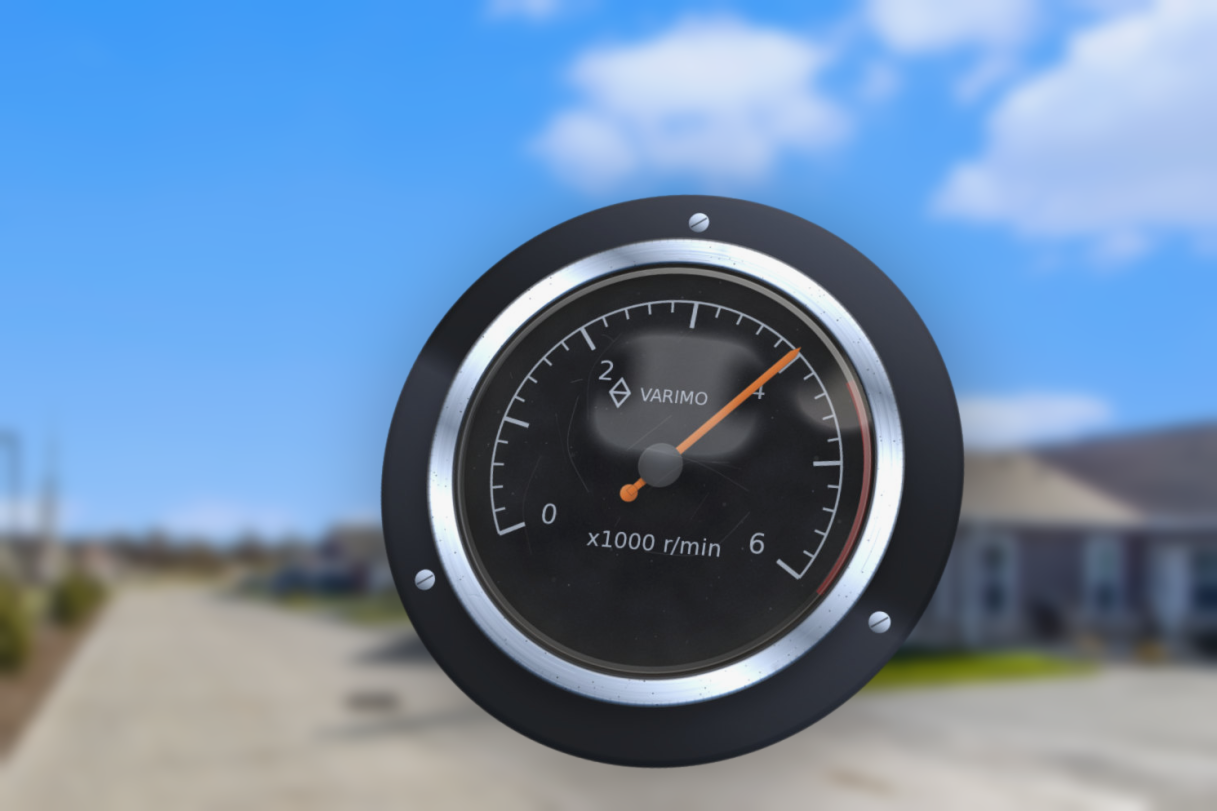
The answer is 4000 rpm
